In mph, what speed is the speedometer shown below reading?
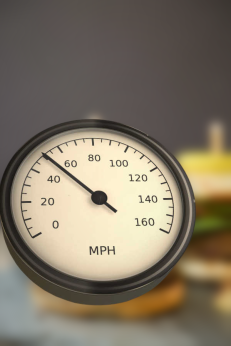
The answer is 50 mph
